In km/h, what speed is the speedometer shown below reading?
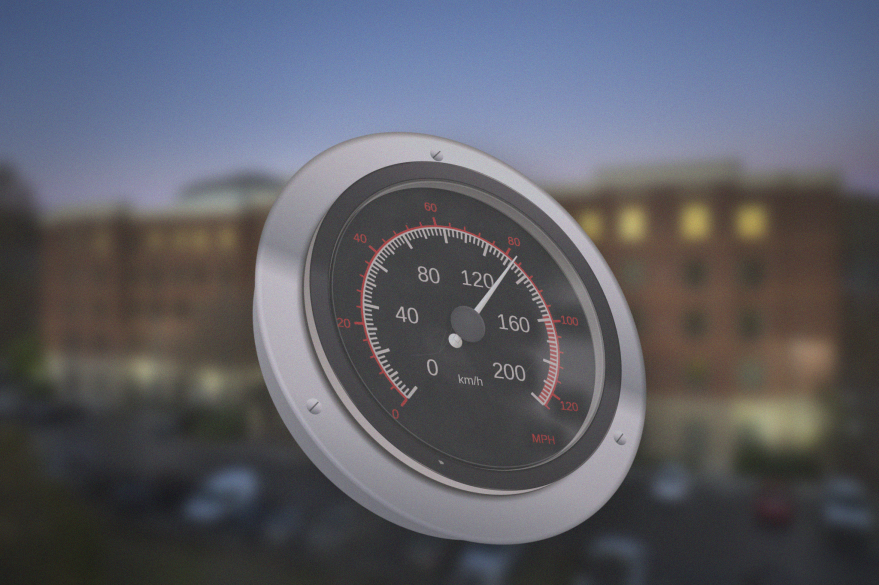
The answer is 132 km/h
